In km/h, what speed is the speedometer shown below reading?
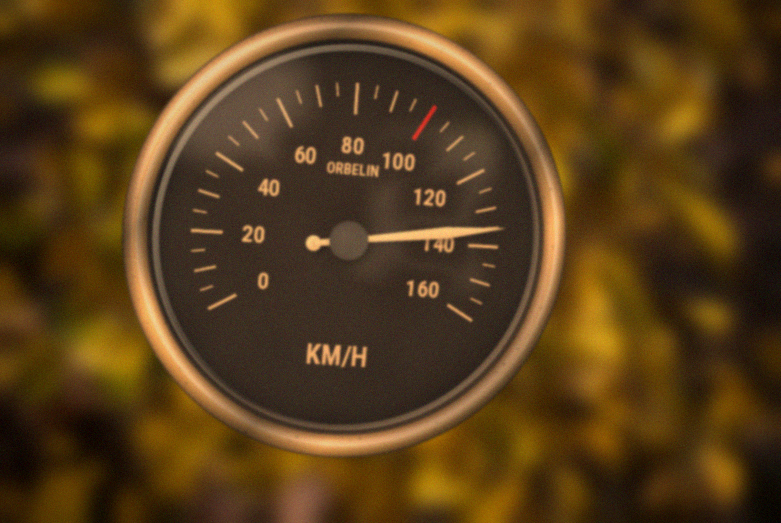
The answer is 135 km/h
